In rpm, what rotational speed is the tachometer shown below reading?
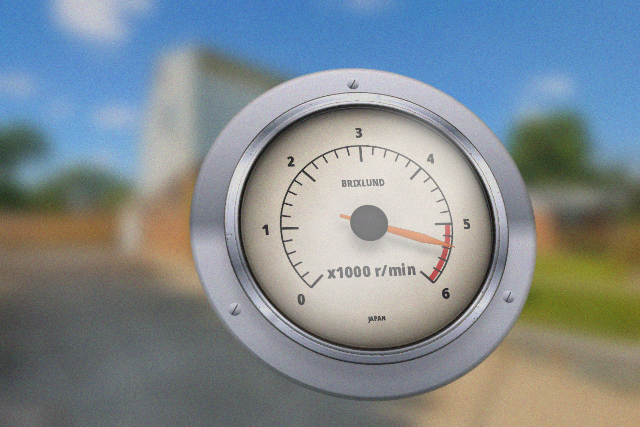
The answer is 5400 rpm
